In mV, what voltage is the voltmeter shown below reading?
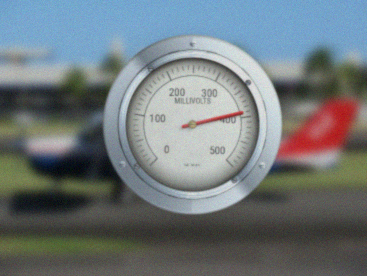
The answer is 390 mV
